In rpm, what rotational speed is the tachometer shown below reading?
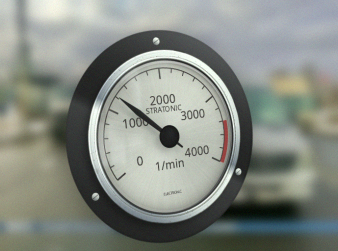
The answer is 1200 rpm
